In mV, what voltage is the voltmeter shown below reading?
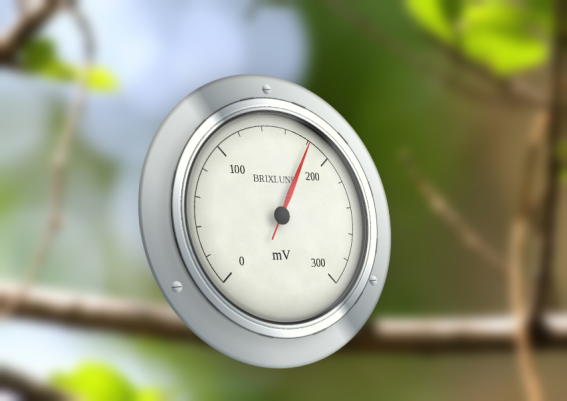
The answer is 180 mV
